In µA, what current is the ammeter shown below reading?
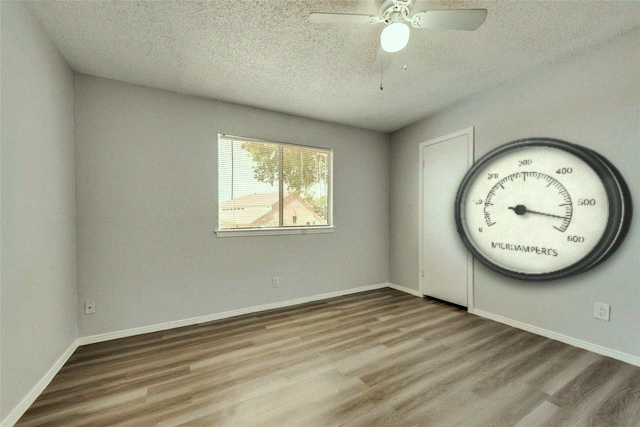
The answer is 550 µA
